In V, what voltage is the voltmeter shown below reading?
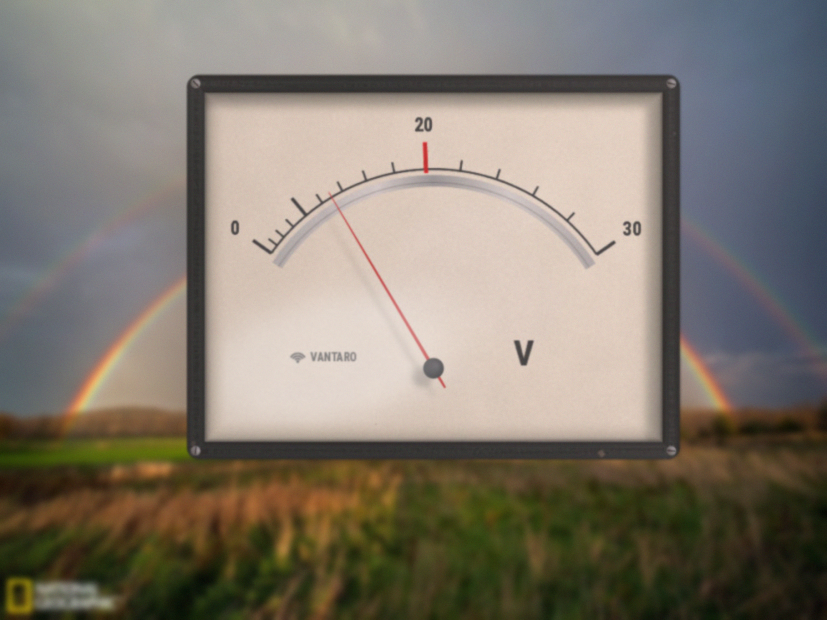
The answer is 13 V
